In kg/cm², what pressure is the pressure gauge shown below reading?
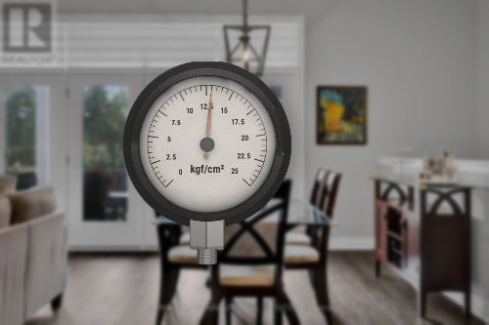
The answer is 13 kg/cm²
